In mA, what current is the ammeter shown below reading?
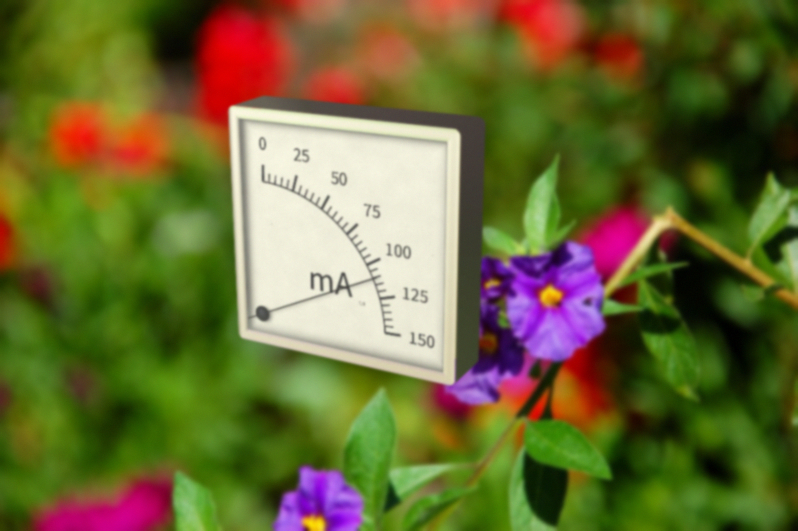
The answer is 110 mA
